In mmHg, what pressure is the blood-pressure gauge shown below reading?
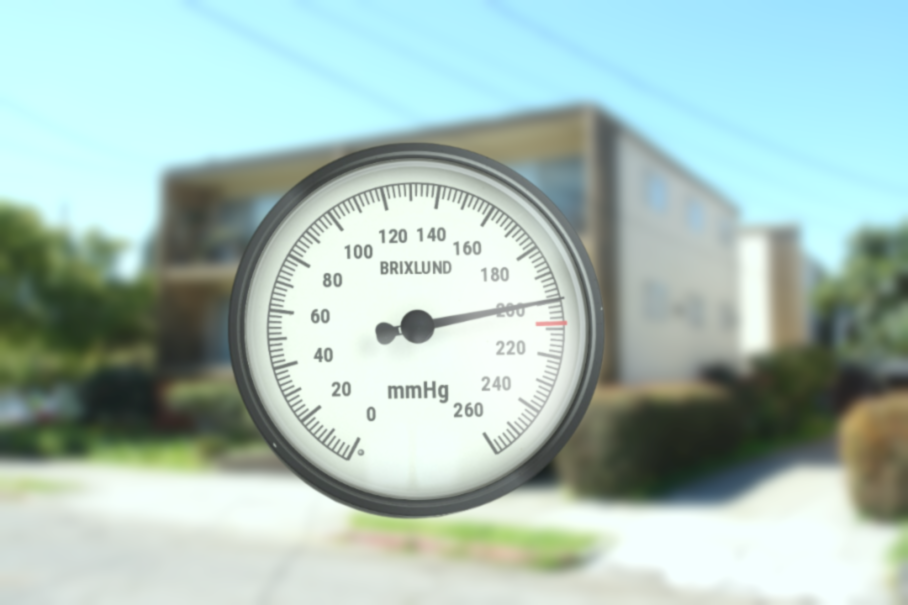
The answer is 200 mmHg
